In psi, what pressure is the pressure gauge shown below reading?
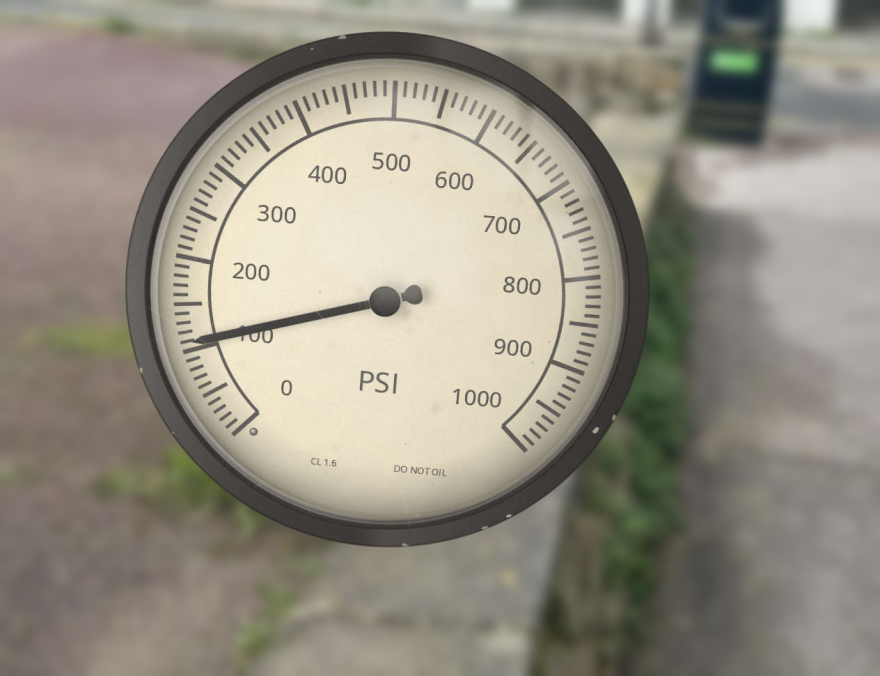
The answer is 110 psi
